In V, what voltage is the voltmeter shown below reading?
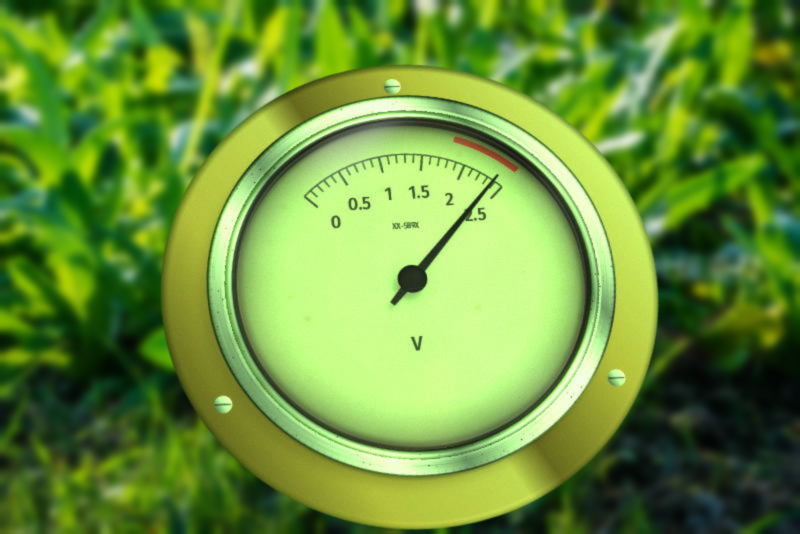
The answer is 2.4 V
